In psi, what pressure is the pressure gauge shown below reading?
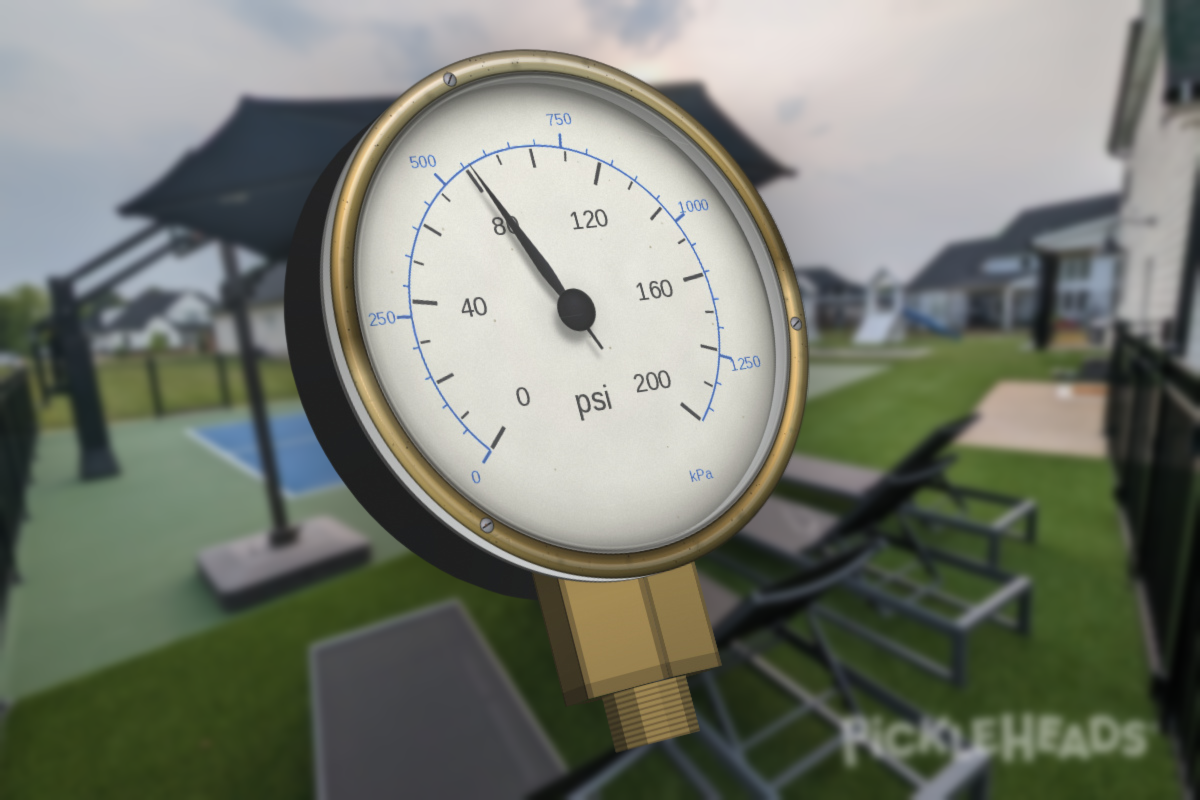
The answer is 80 psi
